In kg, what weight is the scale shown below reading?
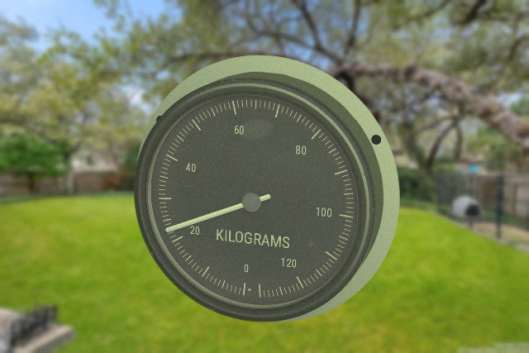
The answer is 23 kg
